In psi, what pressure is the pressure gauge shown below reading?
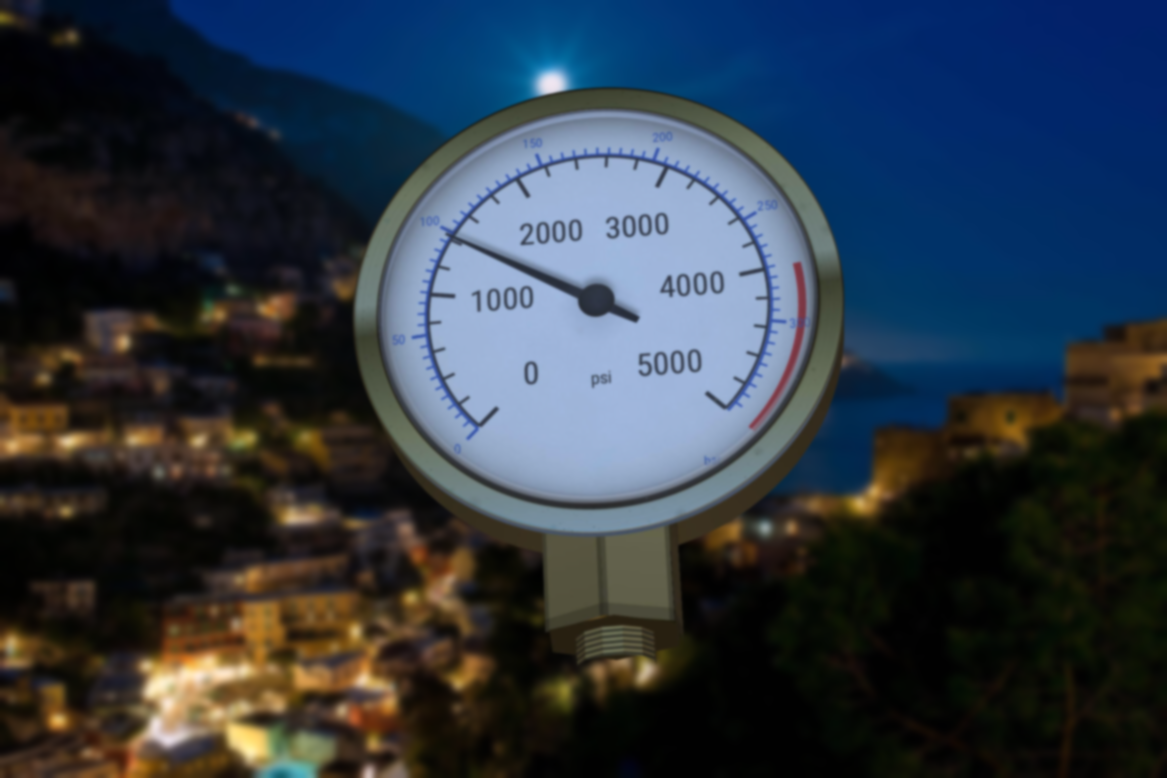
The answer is 1400 psi
